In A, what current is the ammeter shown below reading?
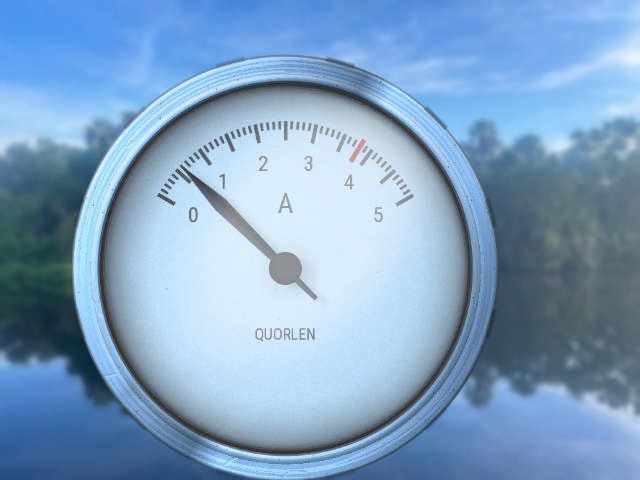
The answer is 0.6 A
